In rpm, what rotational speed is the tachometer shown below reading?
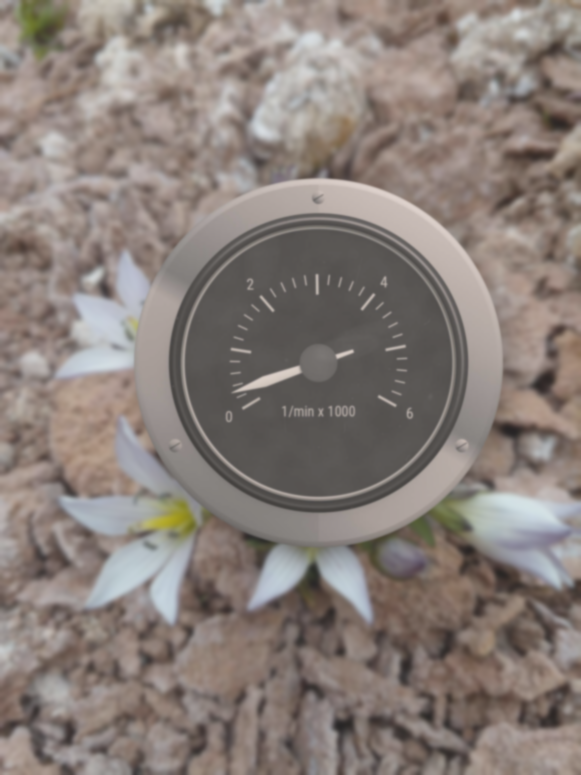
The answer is 300 rpm
